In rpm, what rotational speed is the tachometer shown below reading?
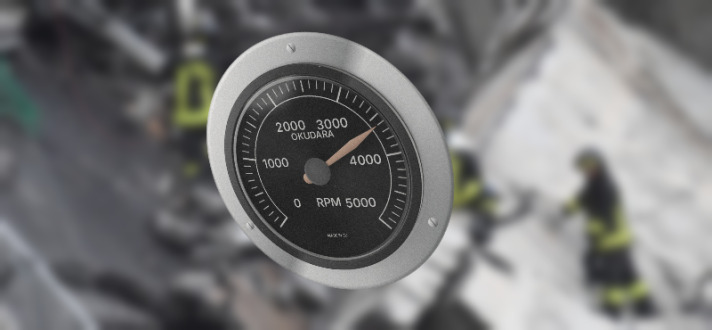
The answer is 3600 rpm
